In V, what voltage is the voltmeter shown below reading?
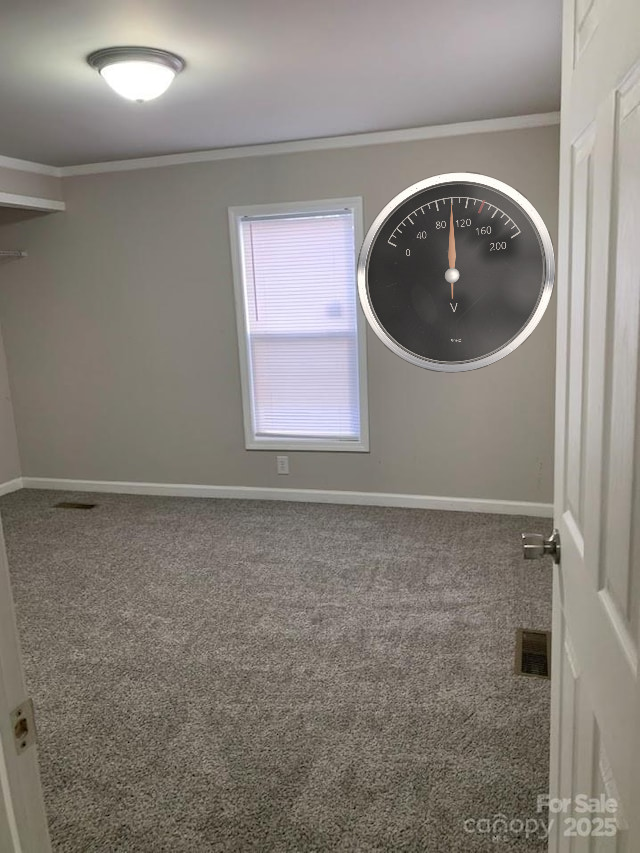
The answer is 100 V
